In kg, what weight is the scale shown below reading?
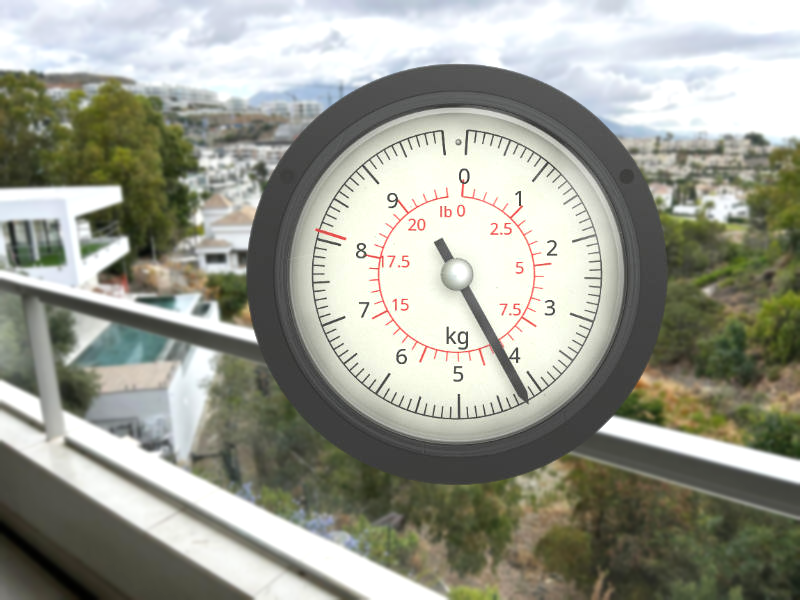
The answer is 4.2 kg
